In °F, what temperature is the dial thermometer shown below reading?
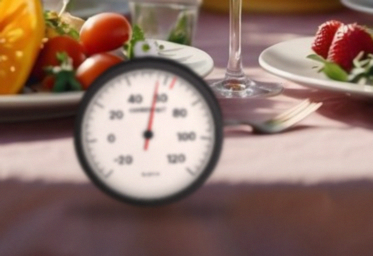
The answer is 56 °F
